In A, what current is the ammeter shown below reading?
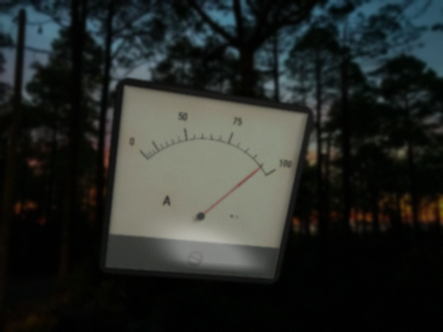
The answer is 95 A
